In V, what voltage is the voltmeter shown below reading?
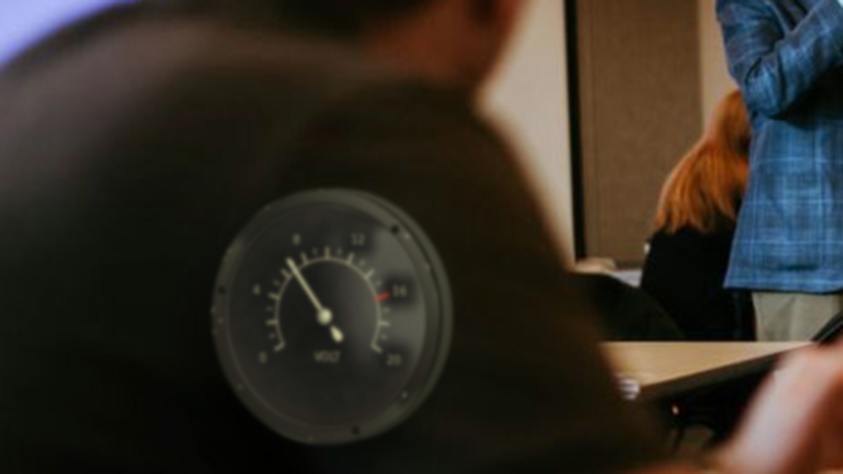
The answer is 7 V
